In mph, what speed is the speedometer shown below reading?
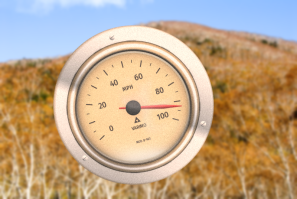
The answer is 92.5 mph
